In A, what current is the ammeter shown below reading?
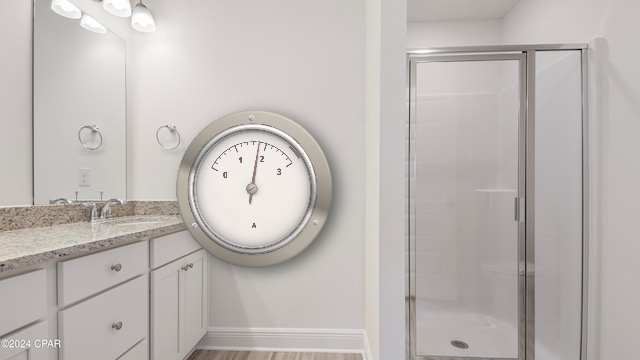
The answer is 1.8 A
